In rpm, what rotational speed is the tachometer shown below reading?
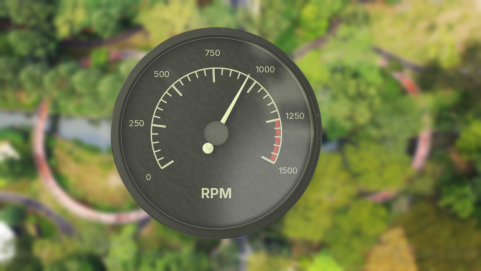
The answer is 950 rpm
